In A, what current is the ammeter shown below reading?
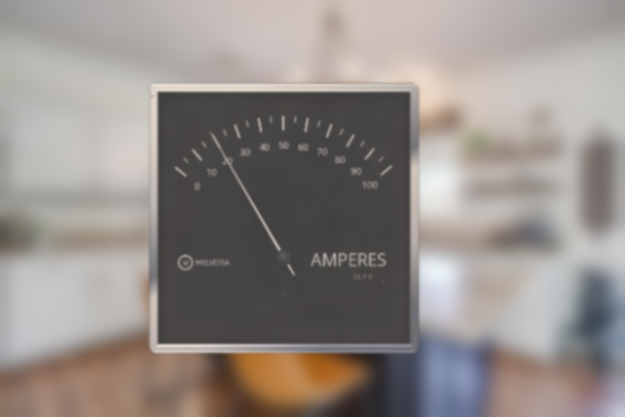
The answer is 20 A
